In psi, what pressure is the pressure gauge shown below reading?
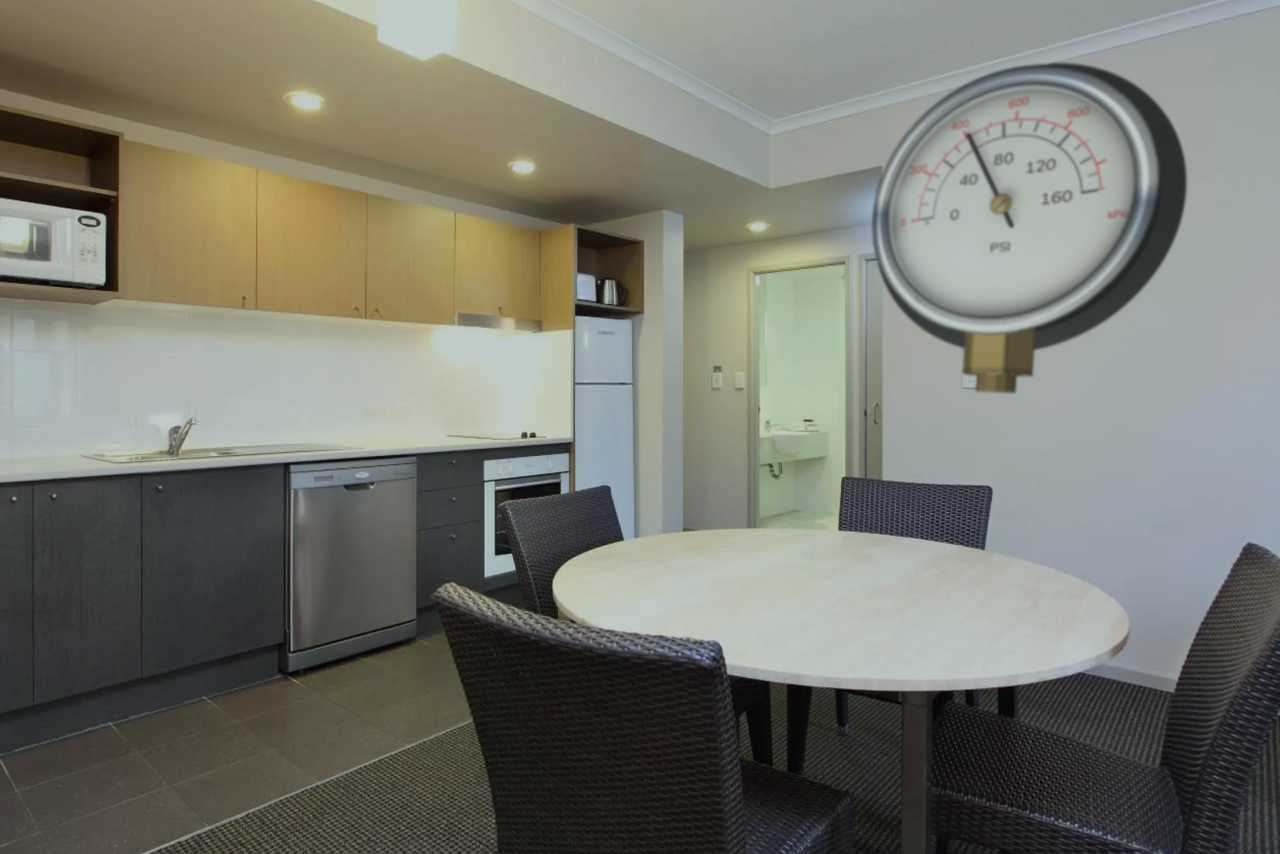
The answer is 60 psi
